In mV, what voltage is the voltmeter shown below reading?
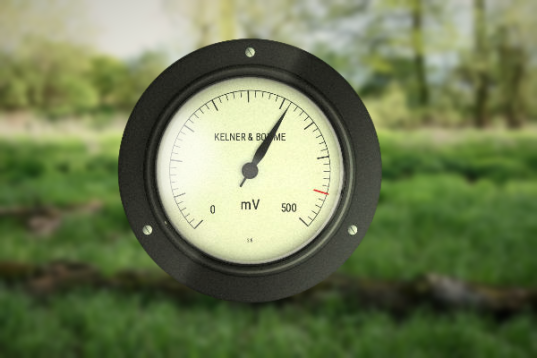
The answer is 310 mV
